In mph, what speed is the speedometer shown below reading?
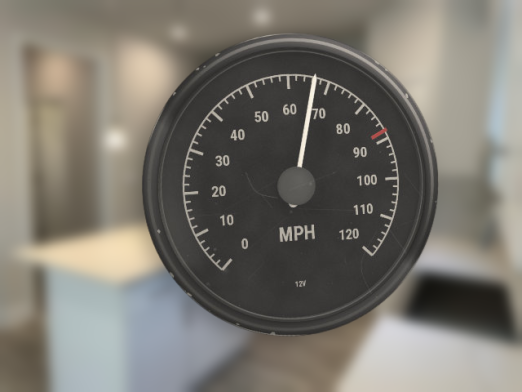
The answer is 66 mph
